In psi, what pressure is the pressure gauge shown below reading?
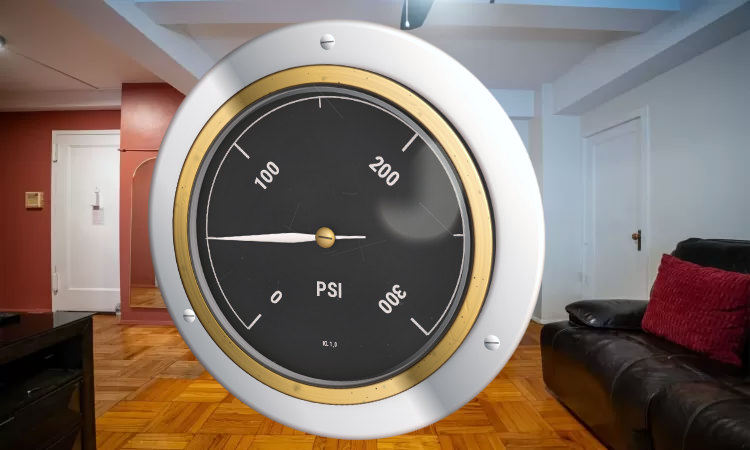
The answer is 50 psi
